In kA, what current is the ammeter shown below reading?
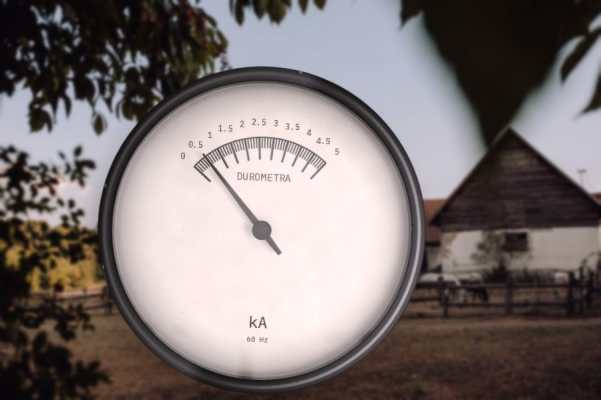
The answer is 0.5 kA
